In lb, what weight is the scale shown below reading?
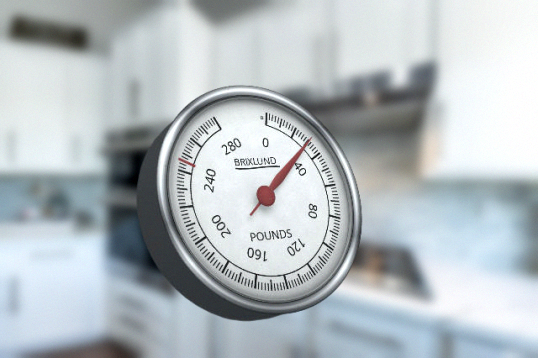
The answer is 30 lb
